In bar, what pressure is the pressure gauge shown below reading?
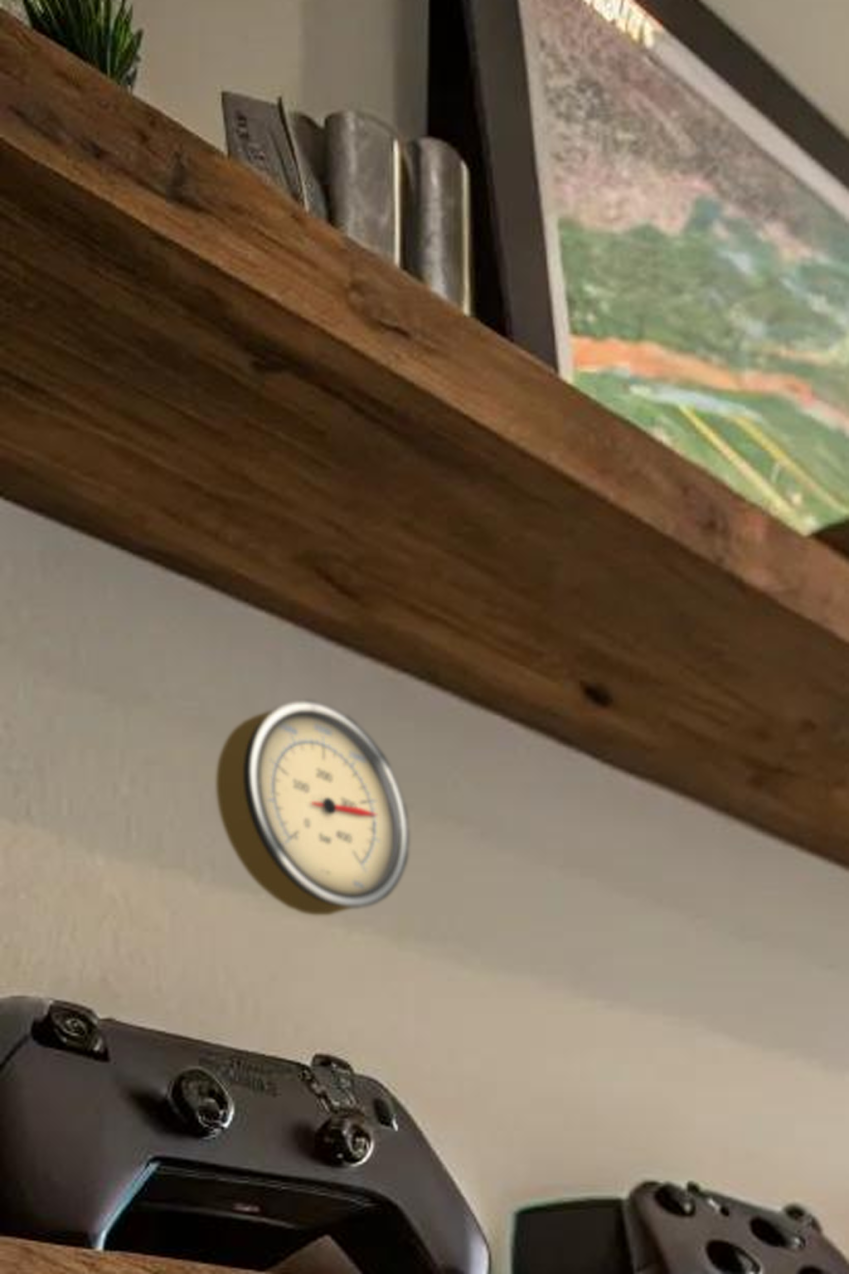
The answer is 320 bar
